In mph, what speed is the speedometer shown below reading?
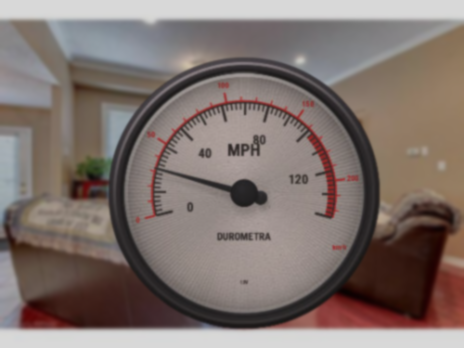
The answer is 20 mph
